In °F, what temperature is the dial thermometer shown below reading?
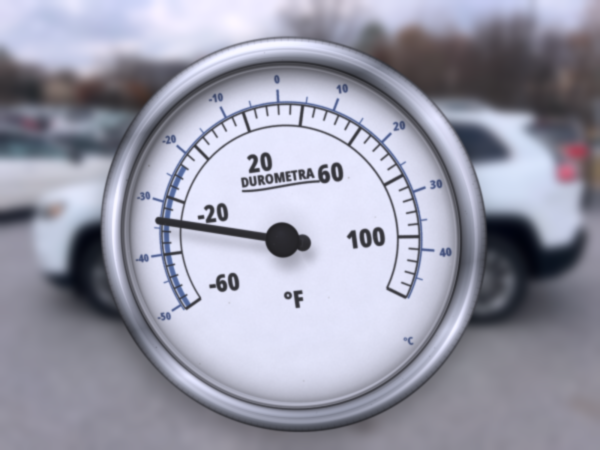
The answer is -28 °F
